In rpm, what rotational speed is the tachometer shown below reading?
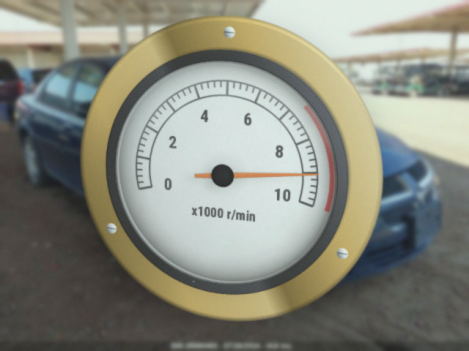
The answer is 9000 rpm
